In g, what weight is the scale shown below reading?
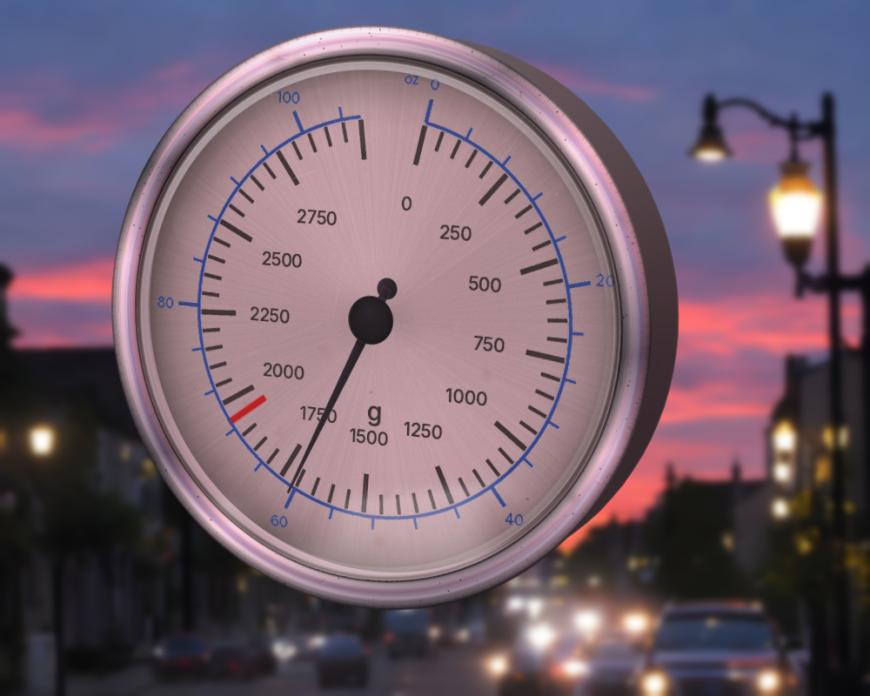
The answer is 1700 g
